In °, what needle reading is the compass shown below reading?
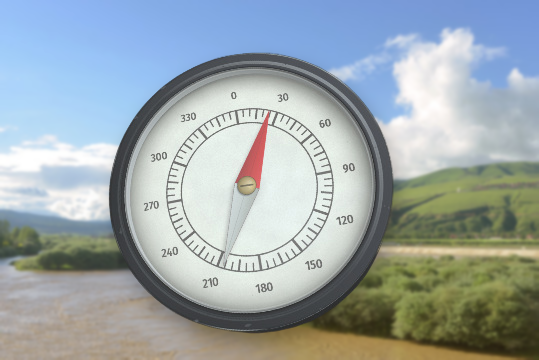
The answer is 25 °
